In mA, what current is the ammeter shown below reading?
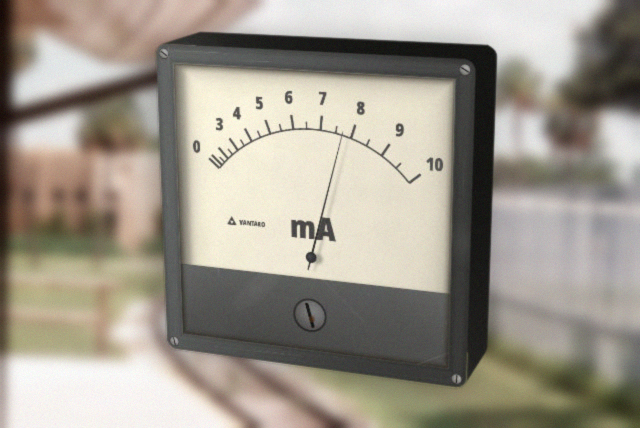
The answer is 7.75 mA
